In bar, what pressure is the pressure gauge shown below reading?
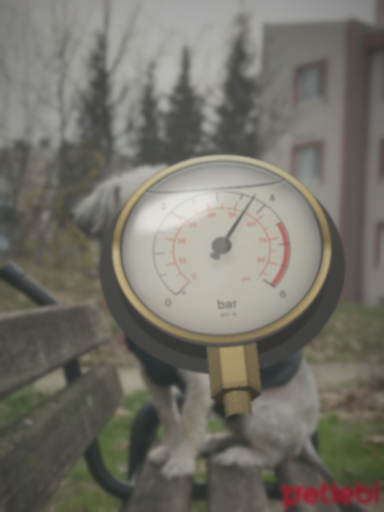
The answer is 3.75 bar
